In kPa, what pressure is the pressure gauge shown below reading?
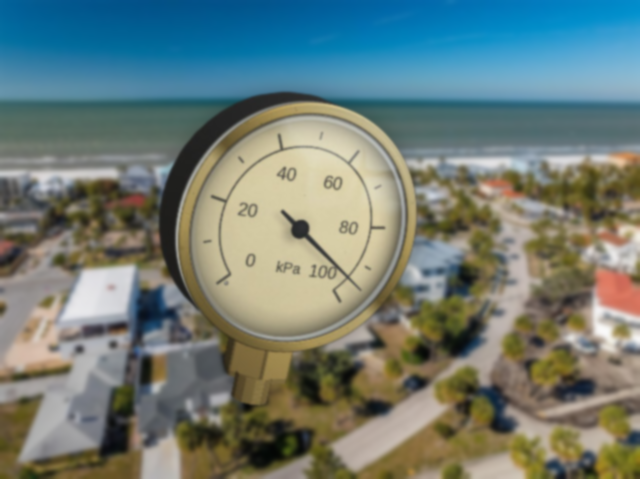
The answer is 95 kPa
